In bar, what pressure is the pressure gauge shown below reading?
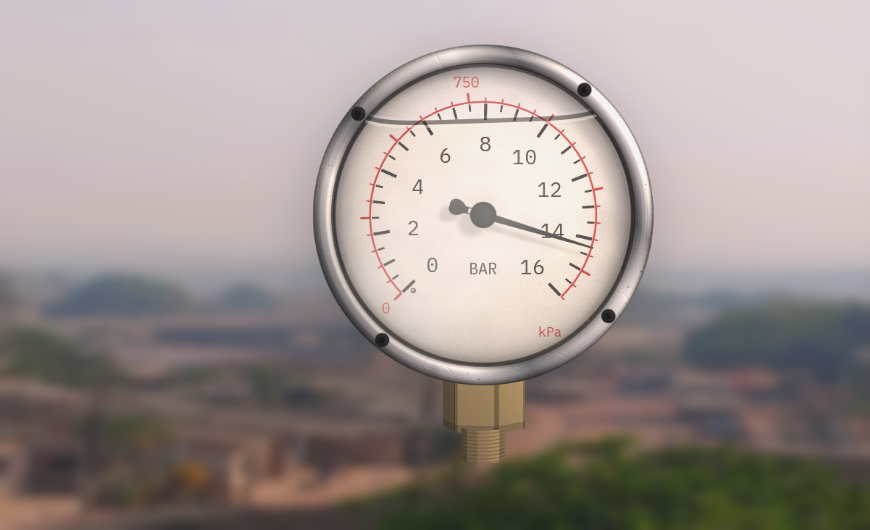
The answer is 14.25 bar
